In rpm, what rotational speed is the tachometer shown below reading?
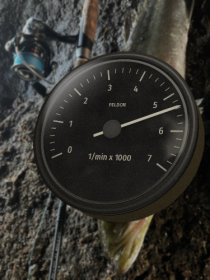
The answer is 5400 rpm
